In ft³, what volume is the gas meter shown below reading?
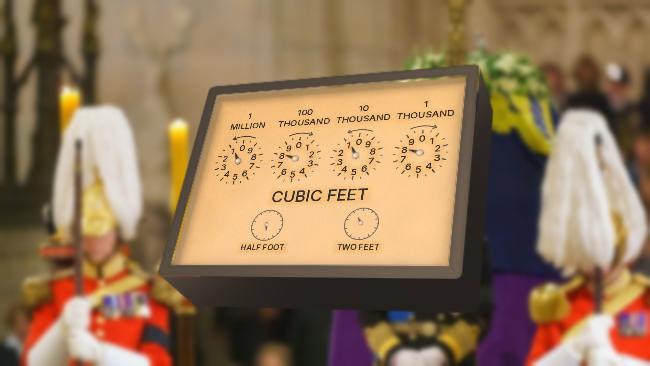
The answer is 80800 ft³
